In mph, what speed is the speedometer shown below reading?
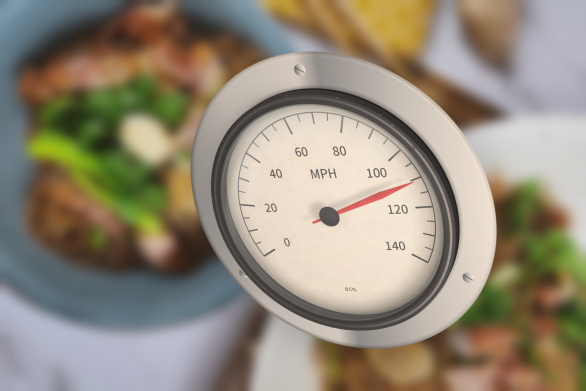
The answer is 110 mph
